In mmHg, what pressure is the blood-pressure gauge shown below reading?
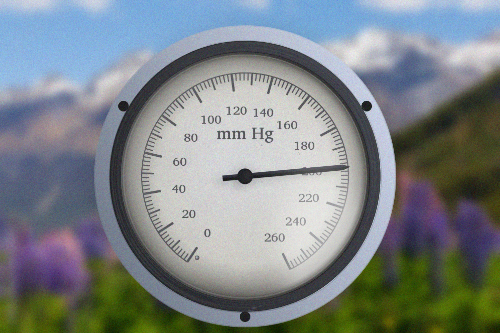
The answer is 200 mmHg
